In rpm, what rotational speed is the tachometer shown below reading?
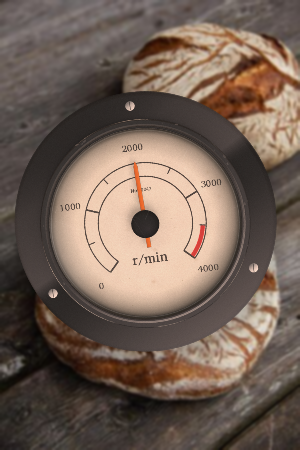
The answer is 2000 rpm
